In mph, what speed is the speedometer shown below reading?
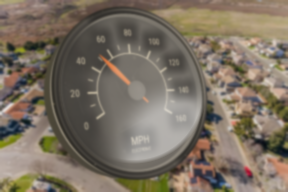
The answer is 50 mph
